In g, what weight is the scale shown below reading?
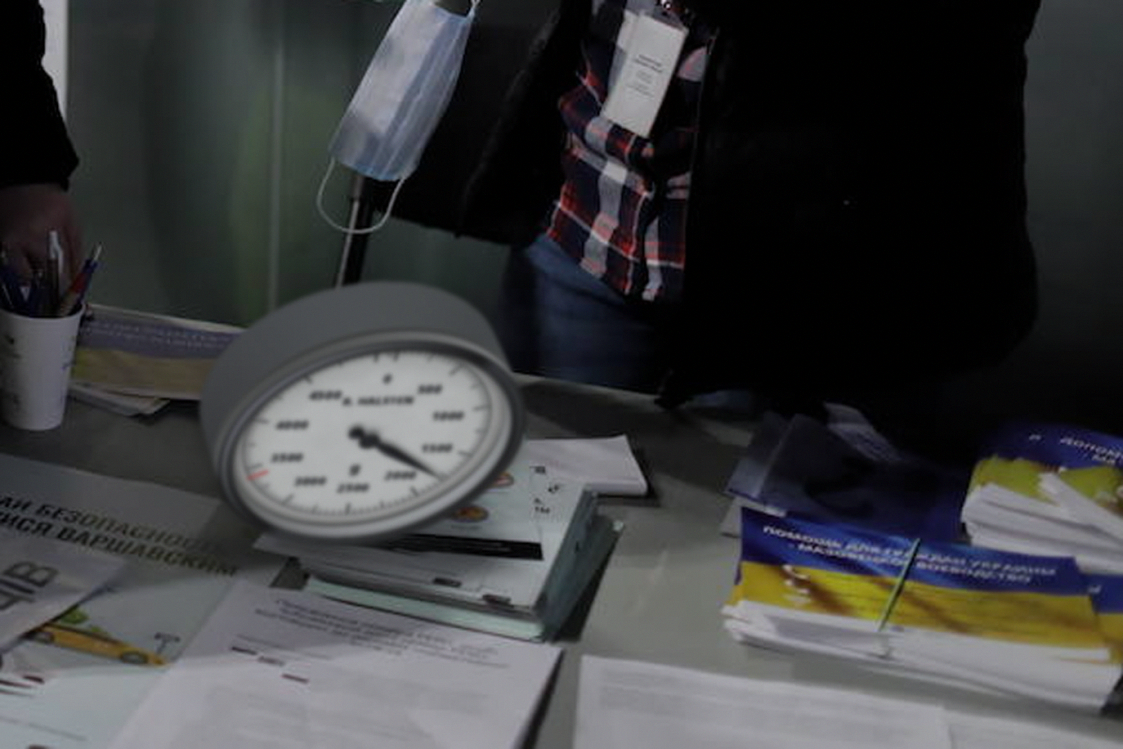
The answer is 1750 g
